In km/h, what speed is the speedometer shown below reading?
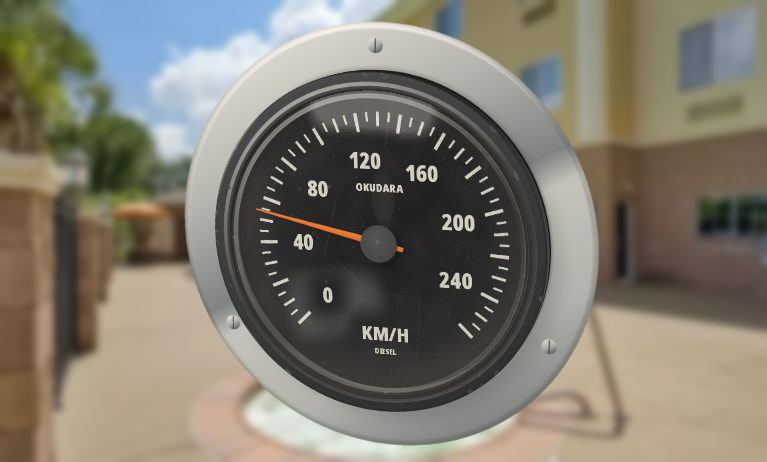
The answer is 55 km/h
